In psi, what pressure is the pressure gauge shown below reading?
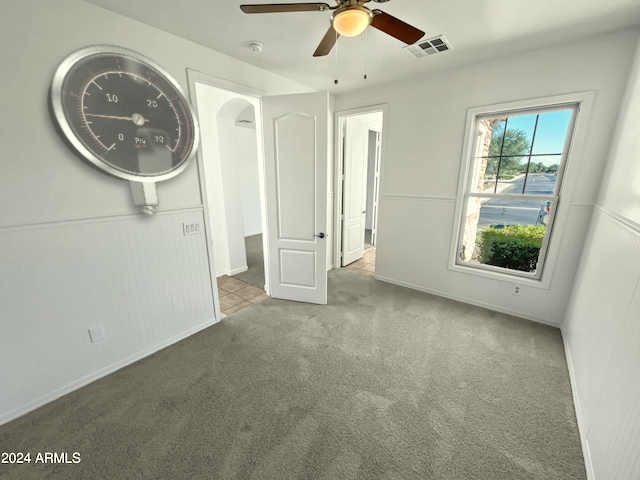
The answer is 5 psi
